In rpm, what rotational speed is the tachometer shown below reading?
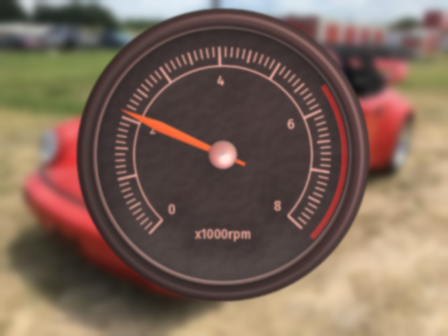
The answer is 2100 rpm
